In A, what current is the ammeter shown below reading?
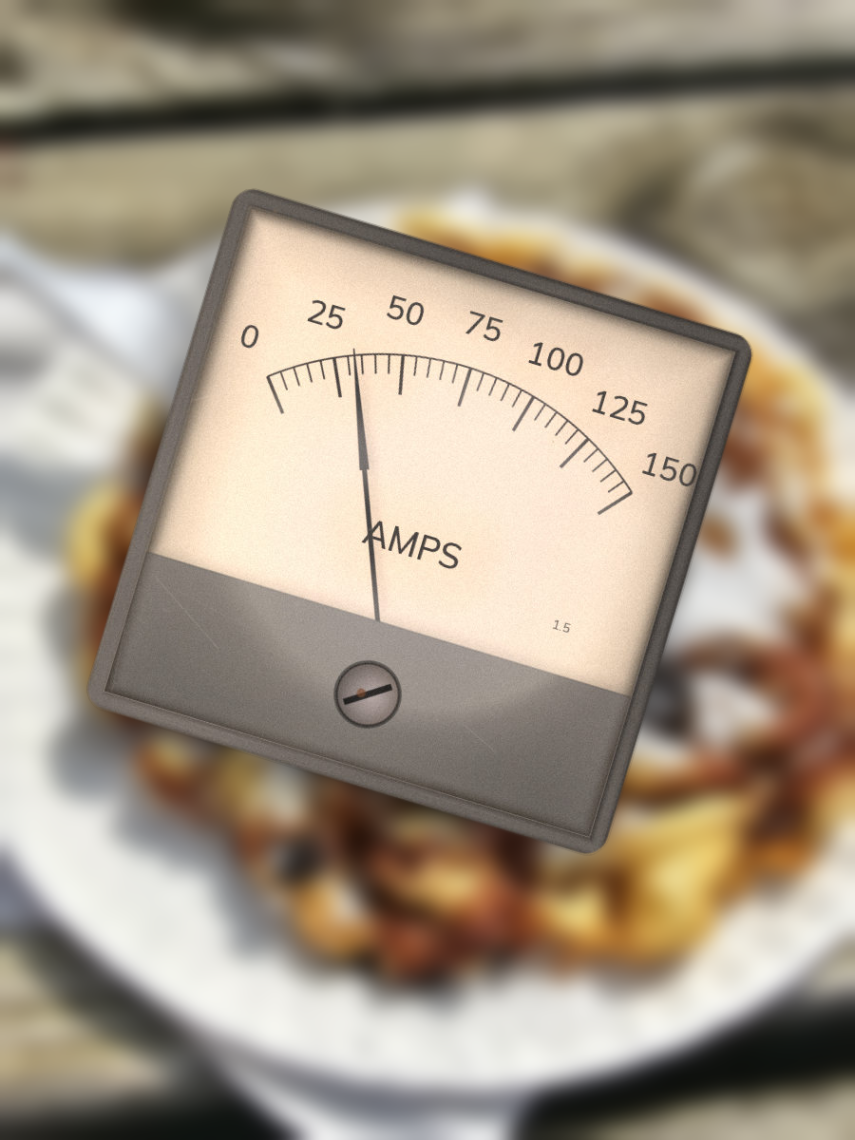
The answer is 32.5 A
